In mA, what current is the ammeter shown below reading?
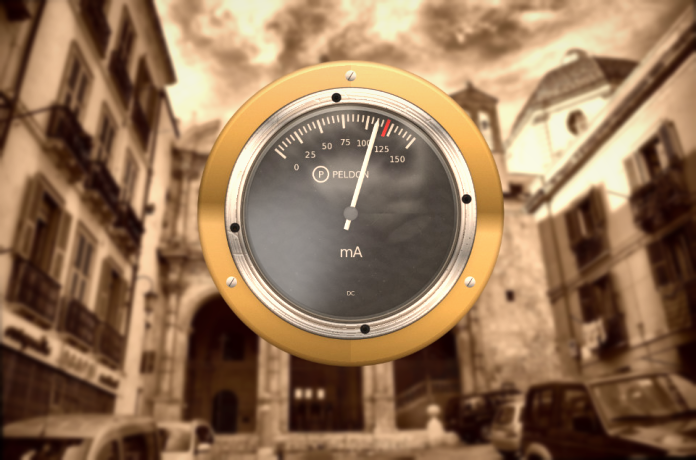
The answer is 110 mA
